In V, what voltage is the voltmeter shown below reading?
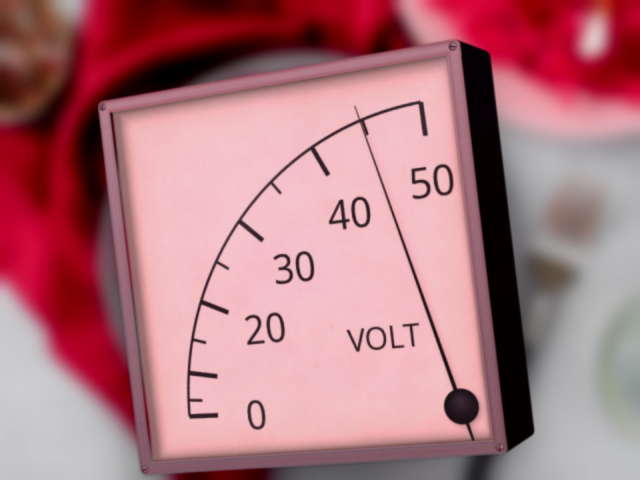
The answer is 45 V
